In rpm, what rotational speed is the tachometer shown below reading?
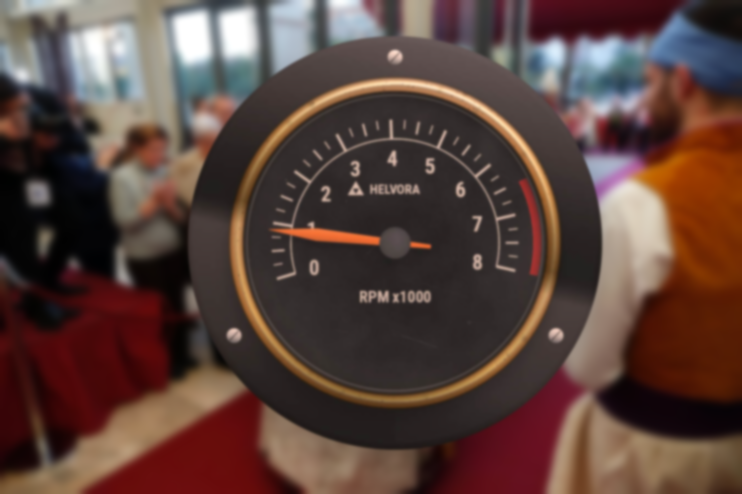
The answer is 875 rpm
